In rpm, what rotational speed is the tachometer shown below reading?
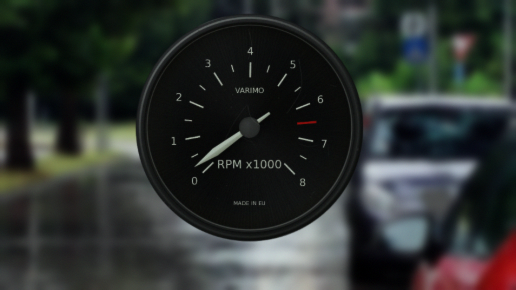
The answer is 250 rpm
